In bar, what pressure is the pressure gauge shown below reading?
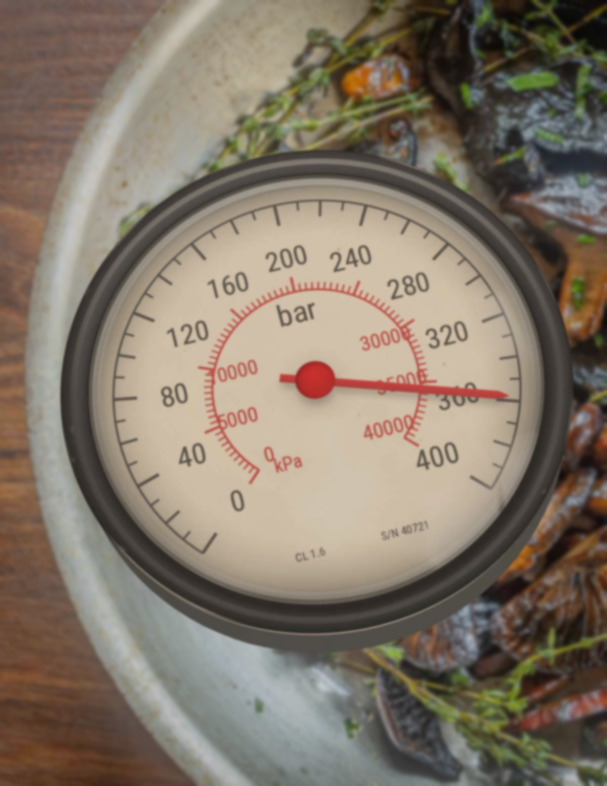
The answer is 360 bar
